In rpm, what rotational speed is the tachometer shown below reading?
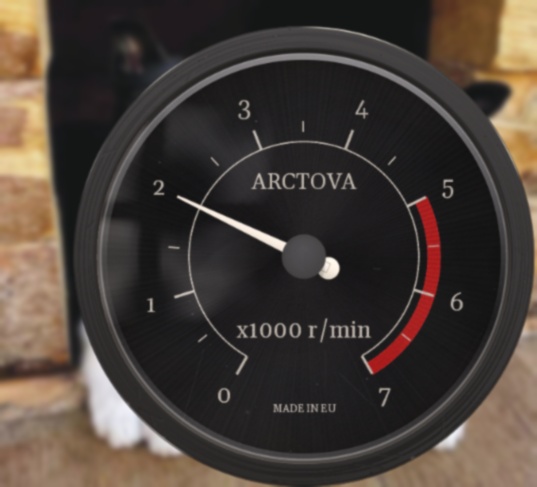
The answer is 2000 rpm
